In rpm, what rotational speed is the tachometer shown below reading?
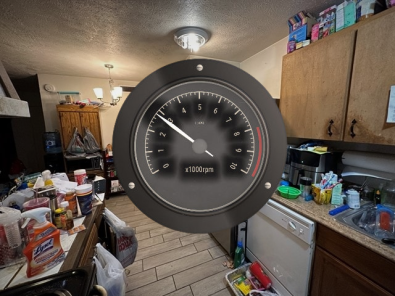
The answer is 2800 rpm
